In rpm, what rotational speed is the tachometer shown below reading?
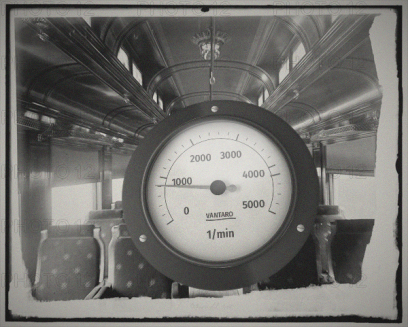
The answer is 800 rpm
